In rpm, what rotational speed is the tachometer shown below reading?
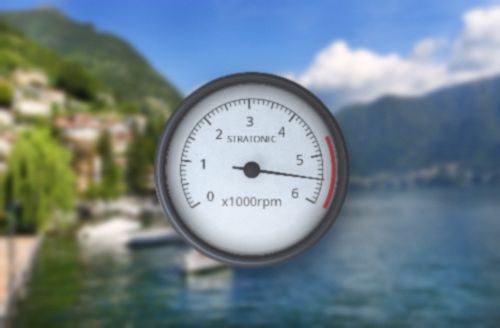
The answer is 5500 rpm
